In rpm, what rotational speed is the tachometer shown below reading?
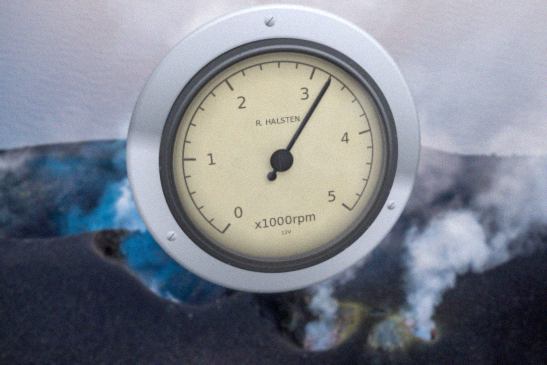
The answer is 3200 rpm
